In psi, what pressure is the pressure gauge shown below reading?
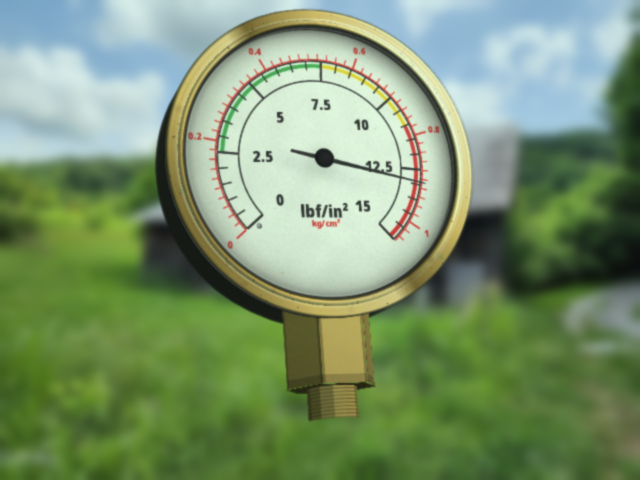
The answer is 13 psi
